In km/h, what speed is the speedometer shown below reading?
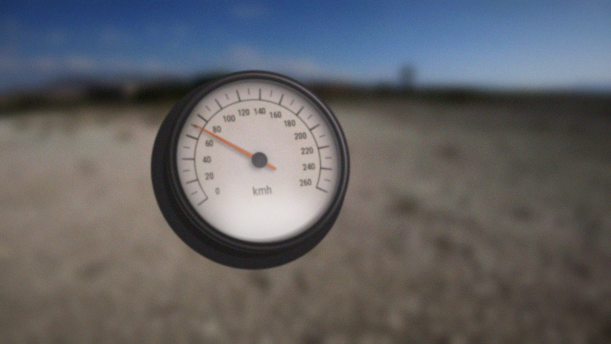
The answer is 70 km/h
